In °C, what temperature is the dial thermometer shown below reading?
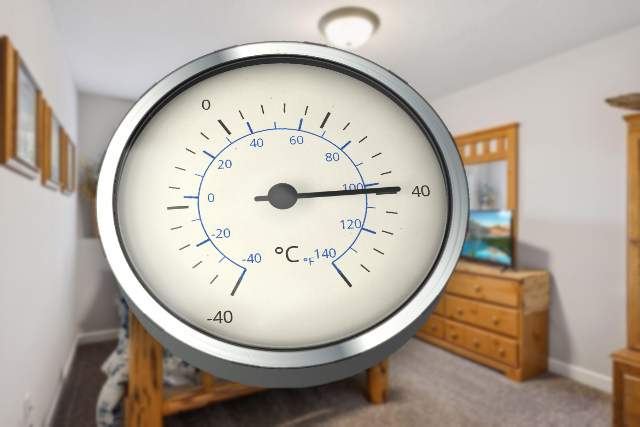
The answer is 40 °C
